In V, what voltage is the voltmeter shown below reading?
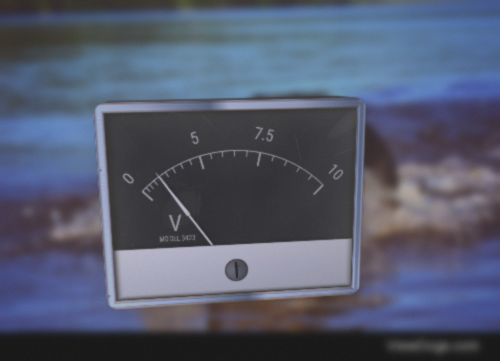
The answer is 2.5 V
